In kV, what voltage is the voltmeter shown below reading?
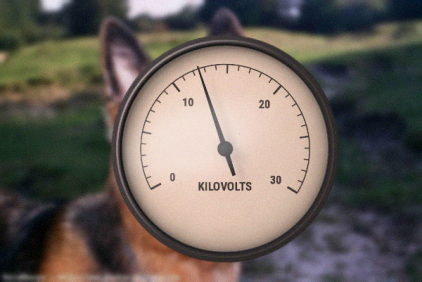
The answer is 12.5 kV
